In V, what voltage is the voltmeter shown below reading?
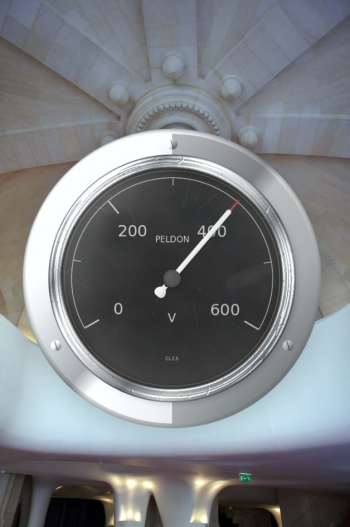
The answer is 400 V
